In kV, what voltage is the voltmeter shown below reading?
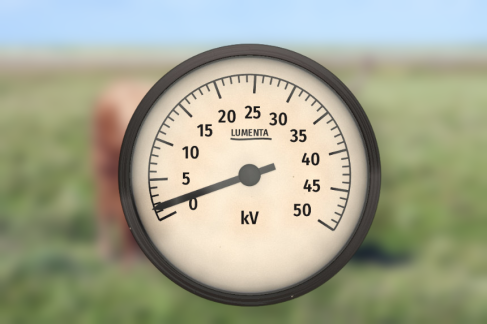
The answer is 1.5 kV
